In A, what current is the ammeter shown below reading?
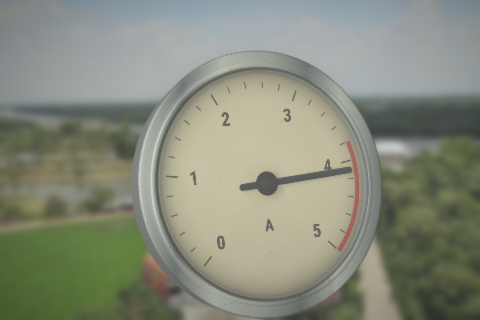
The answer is 4.1 A
